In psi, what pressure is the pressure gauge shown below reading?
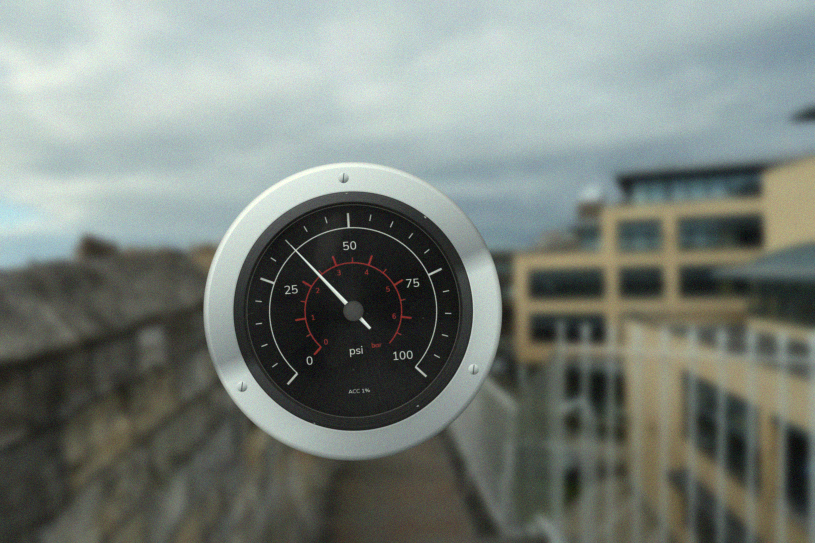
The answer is 35 psi
